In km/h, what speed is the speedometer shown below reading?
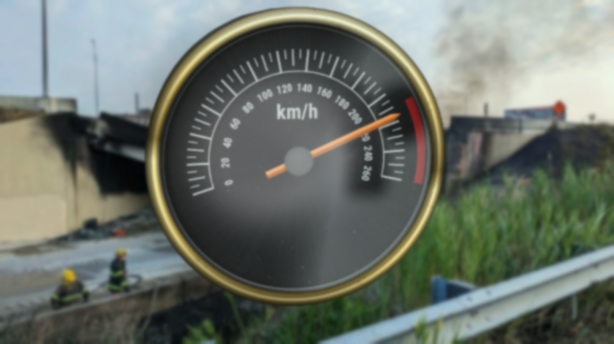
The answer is 215 km/h
